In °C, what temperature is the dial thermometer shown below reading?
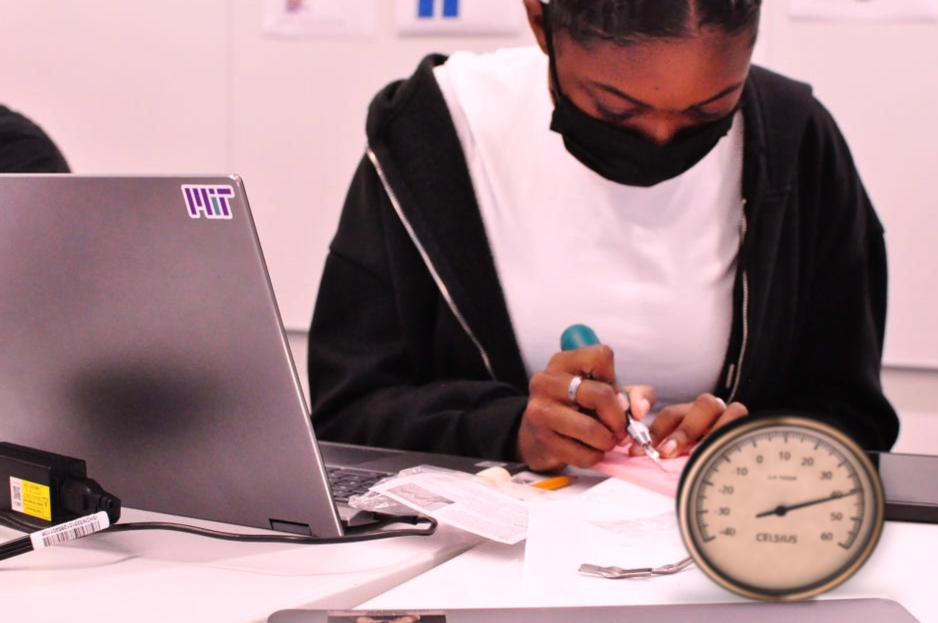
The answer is 40 °C
